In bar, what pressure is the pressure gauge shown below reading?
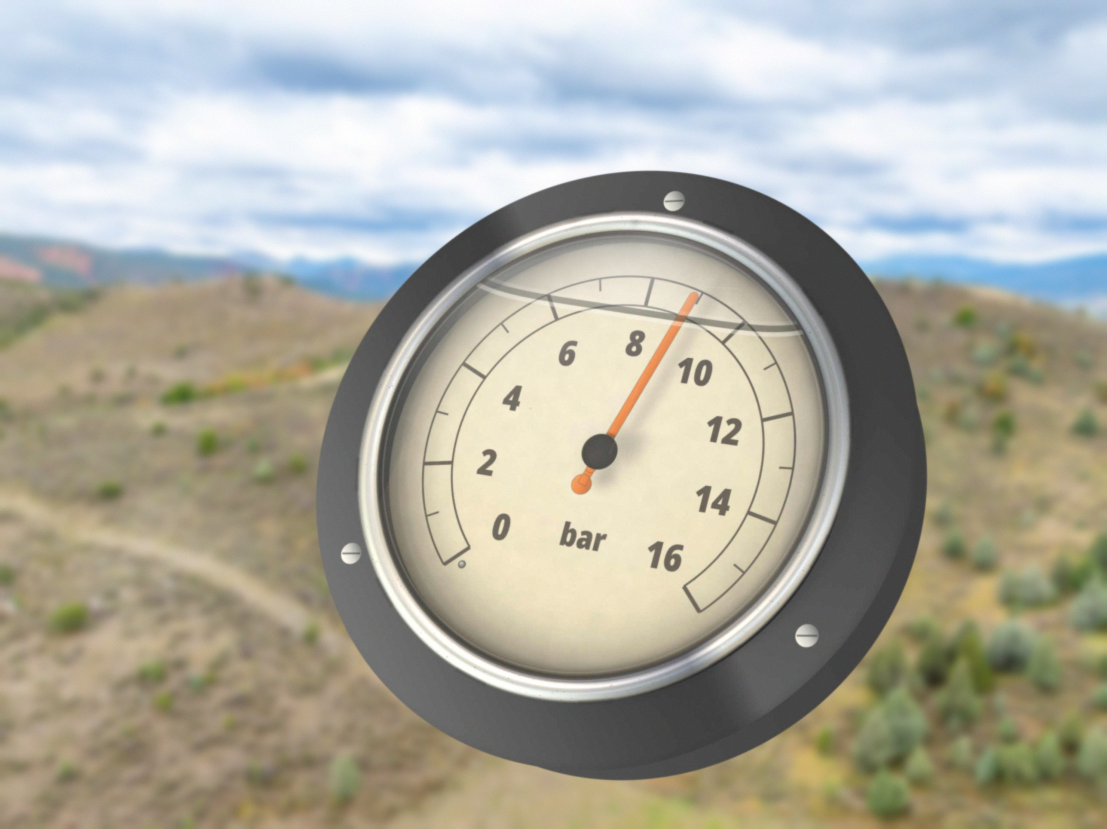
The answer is 9 bar
